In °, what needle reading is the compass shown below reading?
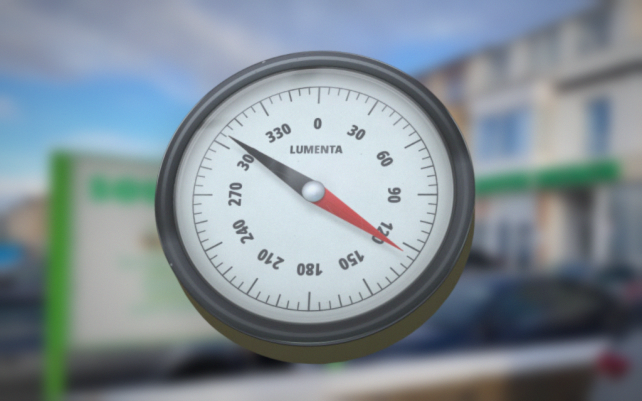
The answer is 125 °
